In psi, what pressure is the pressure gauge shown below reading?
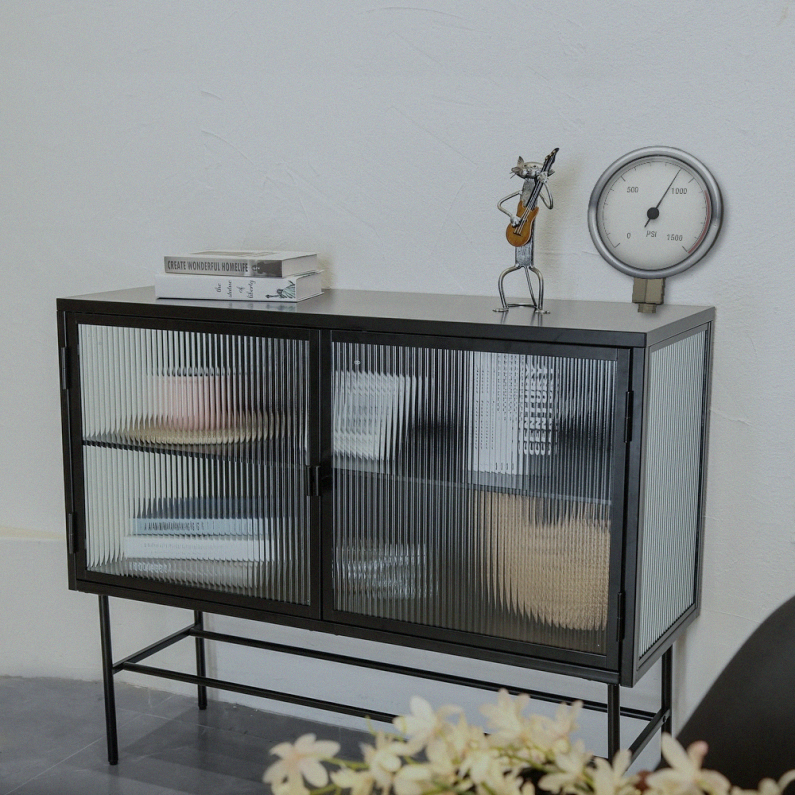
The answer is 900 psi
